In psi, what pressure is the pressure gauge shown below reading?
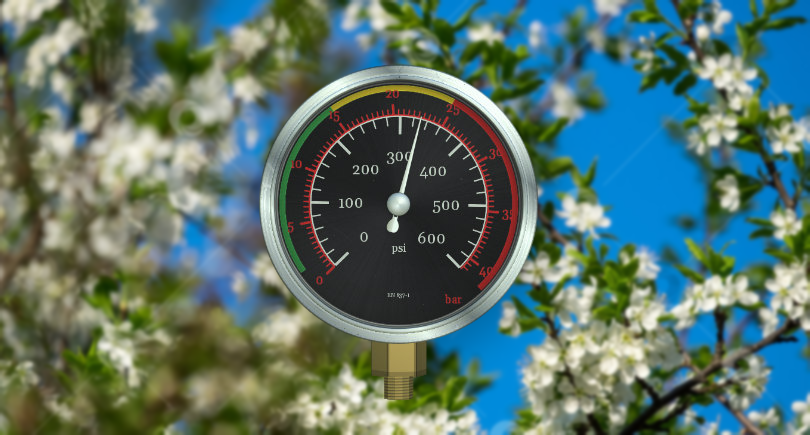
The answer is 330 psi
